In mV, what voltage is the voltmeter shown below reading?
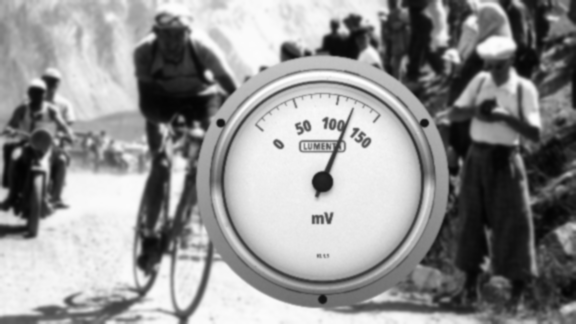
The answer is 120 mV
